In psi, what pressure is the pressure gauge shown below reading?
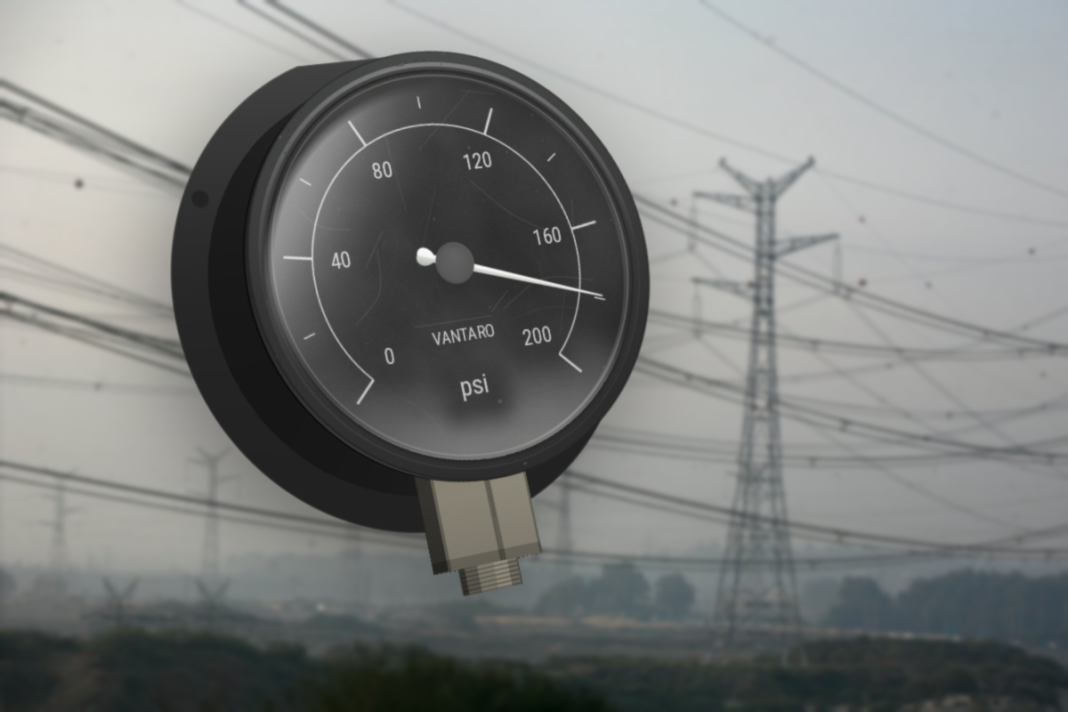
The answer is 180 psi
